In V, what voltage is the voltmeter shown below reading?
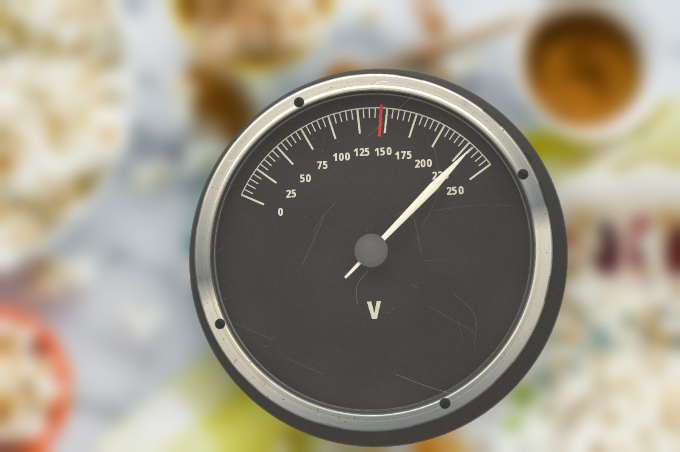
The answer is 230 V
